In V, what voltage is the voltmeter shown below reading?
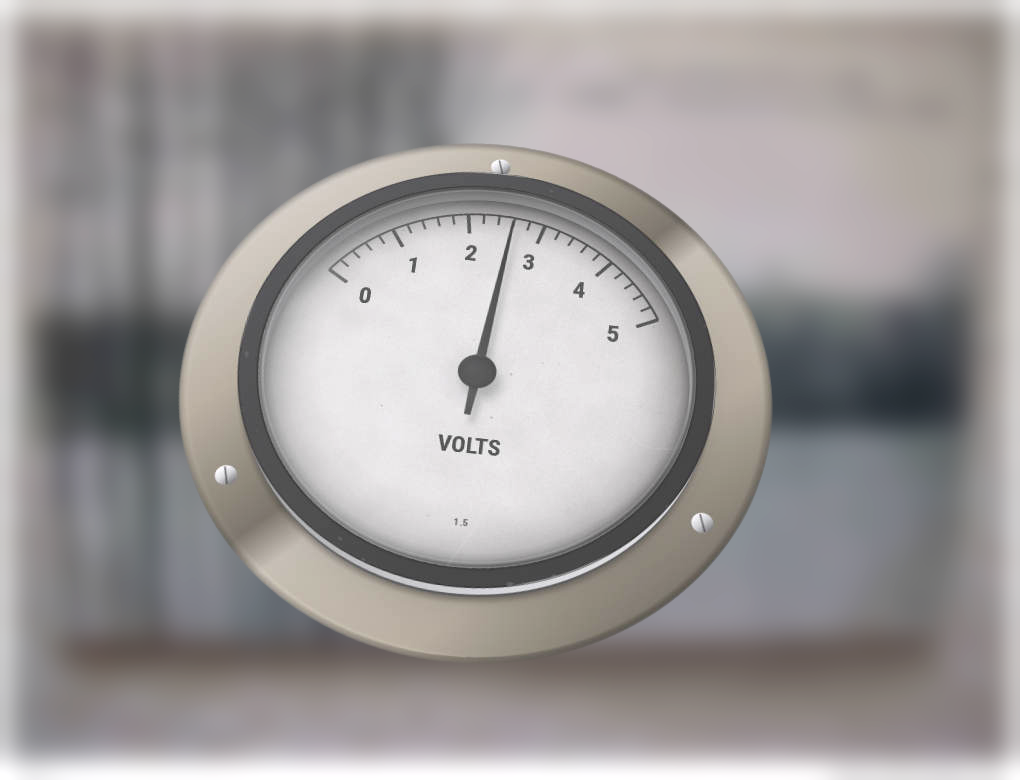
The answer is 2.6 V
